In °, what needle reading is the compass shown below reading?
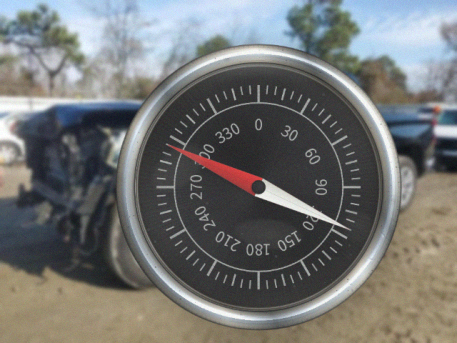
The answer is 295 °
